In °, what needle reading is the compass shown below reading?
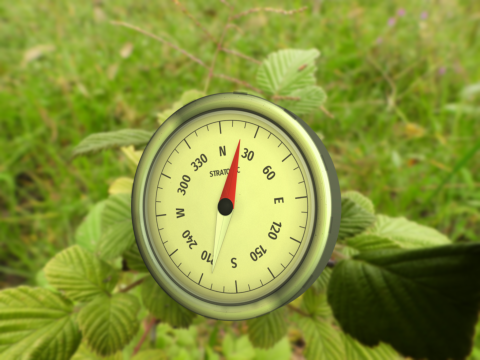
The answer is 20 °
